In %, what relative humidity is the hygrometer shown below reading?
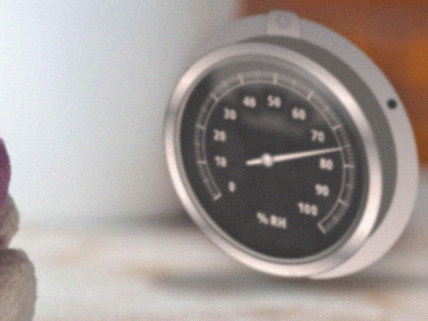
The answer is 75 %
